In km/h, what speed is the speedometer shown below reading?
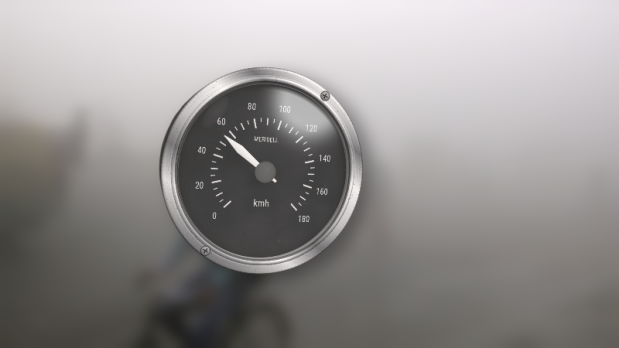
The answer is 55 km/h
